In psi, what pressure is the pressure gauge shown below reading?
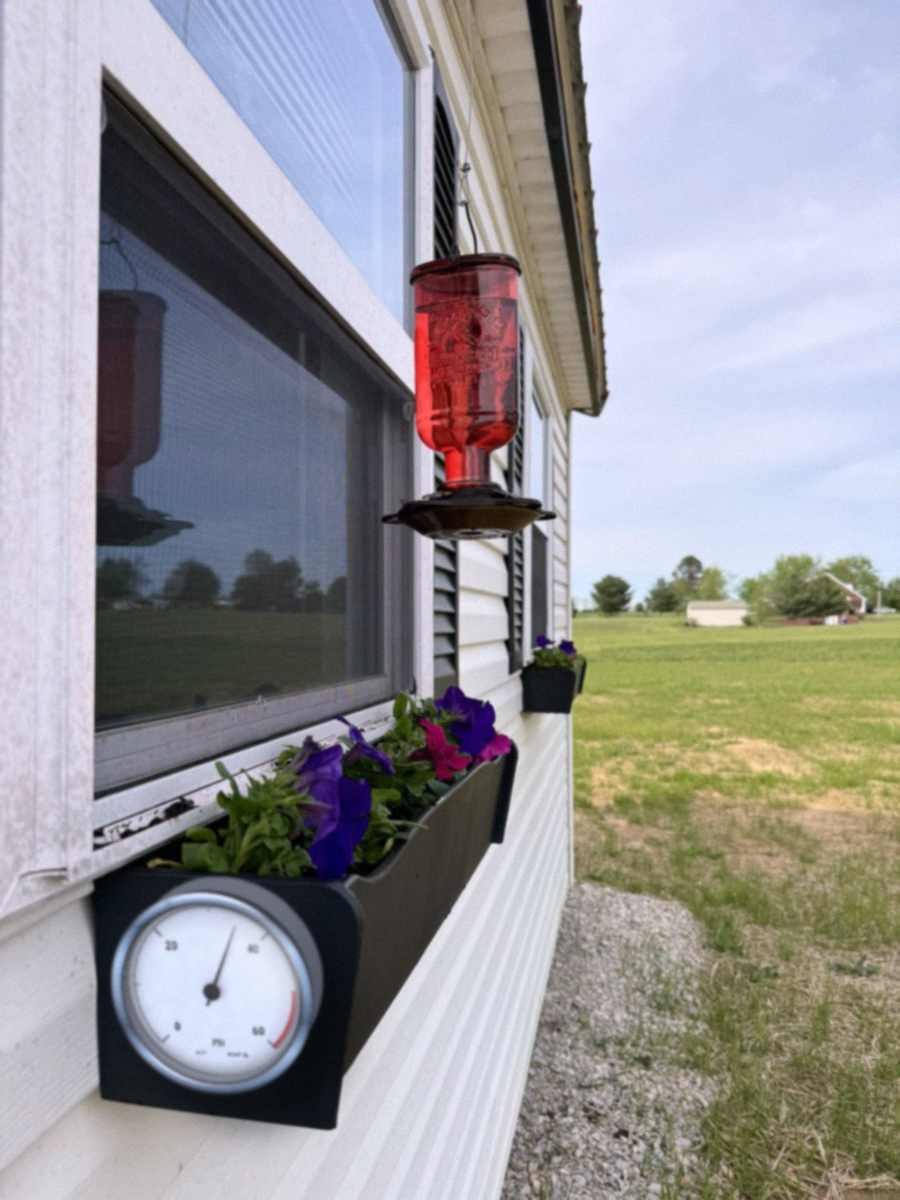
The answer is 35 psi
